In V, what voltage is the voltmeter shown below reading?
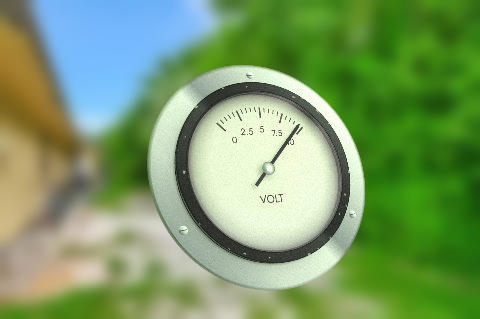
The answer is 9.5 V
